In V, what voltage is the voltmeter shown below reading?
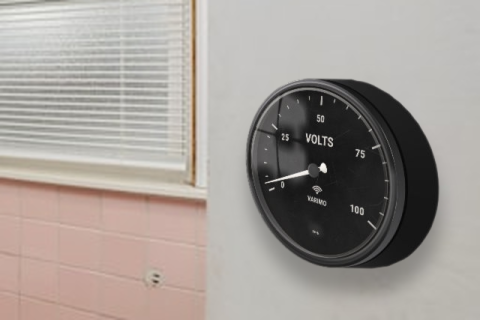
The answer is 2.5 V
